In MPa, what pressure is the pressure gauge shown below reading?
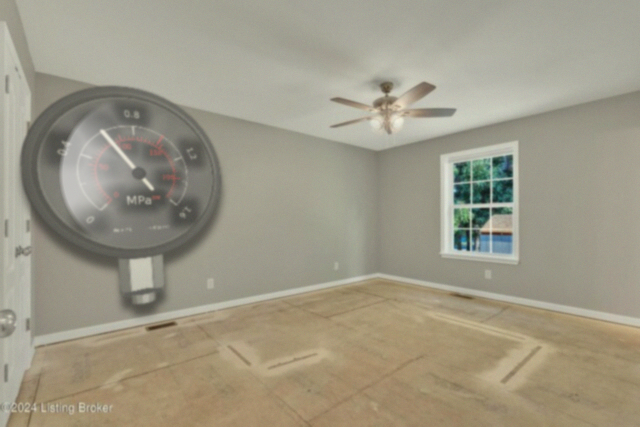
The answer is 0.6 MPa
